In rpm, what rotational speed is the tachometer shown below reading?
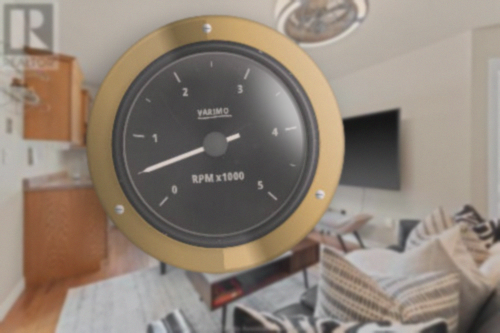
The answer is 500 rpm
